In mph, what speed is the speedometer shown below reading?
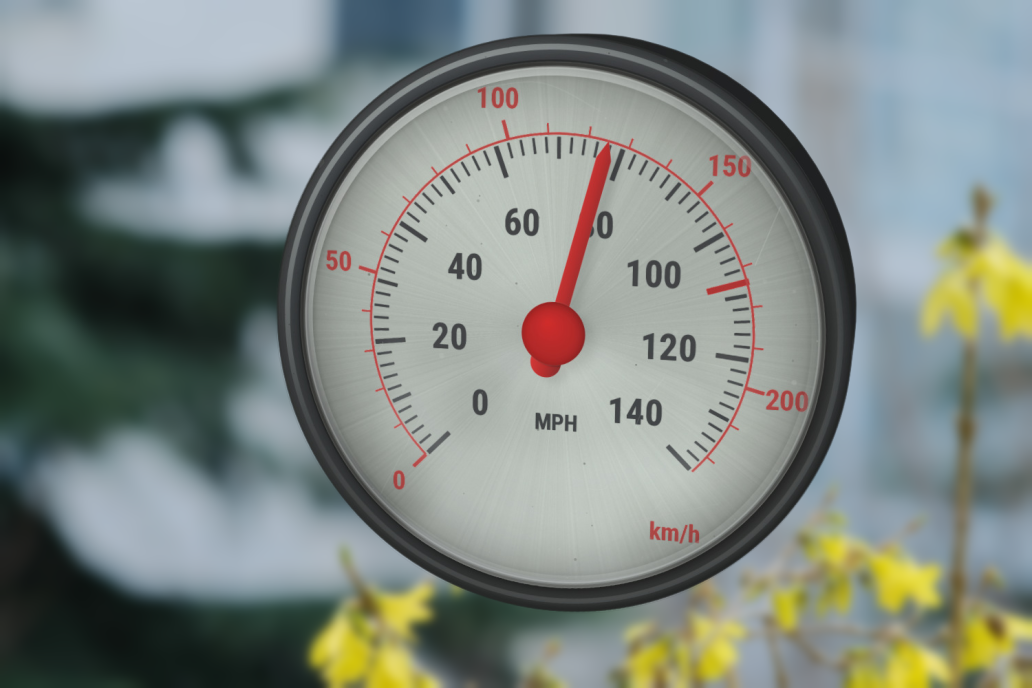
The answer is 78 mph
